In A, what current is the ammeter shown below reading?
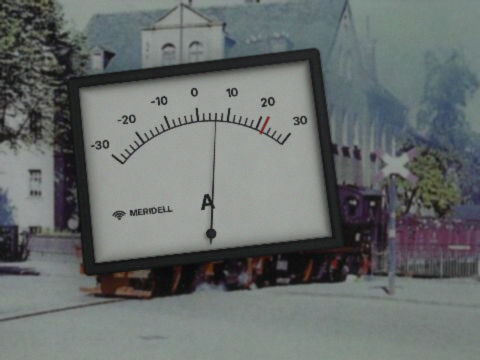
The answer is 6 A
